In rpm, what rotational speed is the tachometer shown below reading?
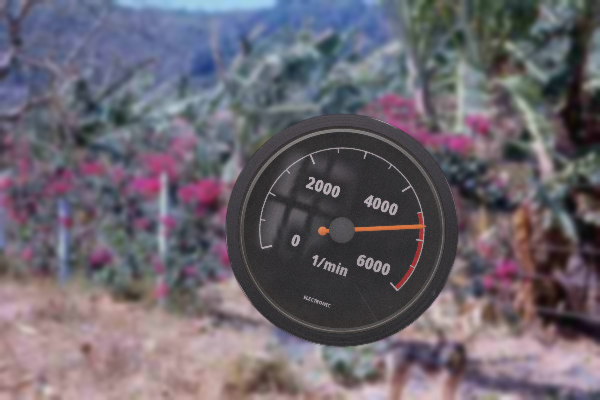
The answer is 4750 rpm
